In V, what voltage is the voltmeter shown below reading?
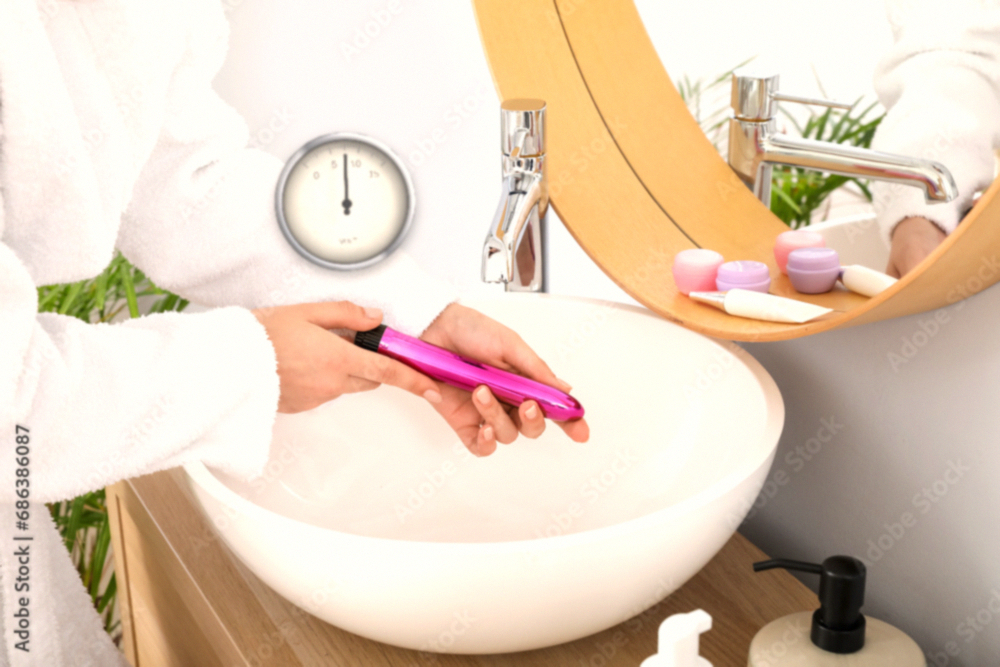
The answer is 7.5 V
